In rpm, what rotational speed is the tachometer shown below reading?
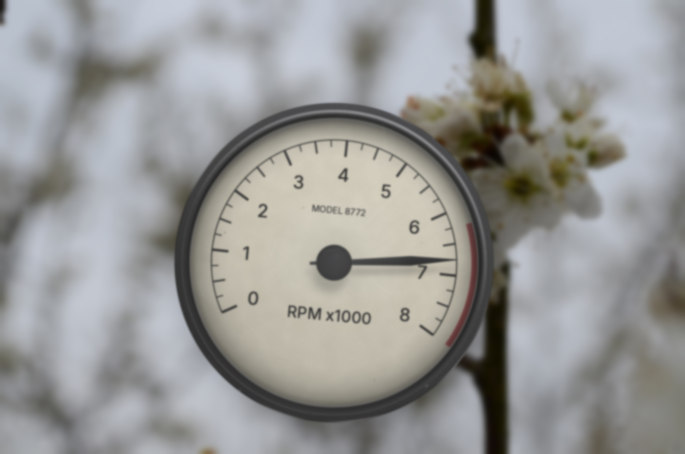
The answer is 6750 rpm
